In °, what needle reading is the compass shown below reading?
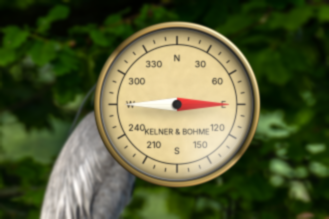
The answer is 90 °
